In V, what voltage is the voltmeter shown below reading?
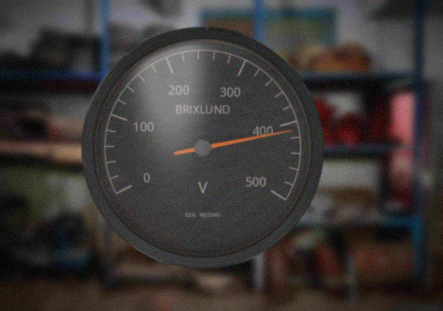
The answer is 410 V
